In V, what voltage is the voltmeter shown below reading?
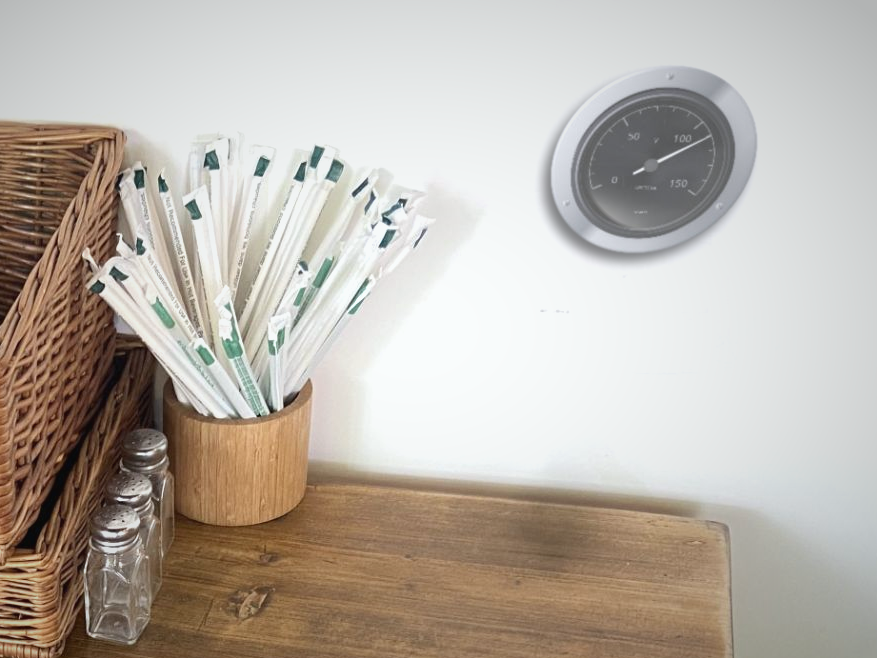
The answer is 110 V
